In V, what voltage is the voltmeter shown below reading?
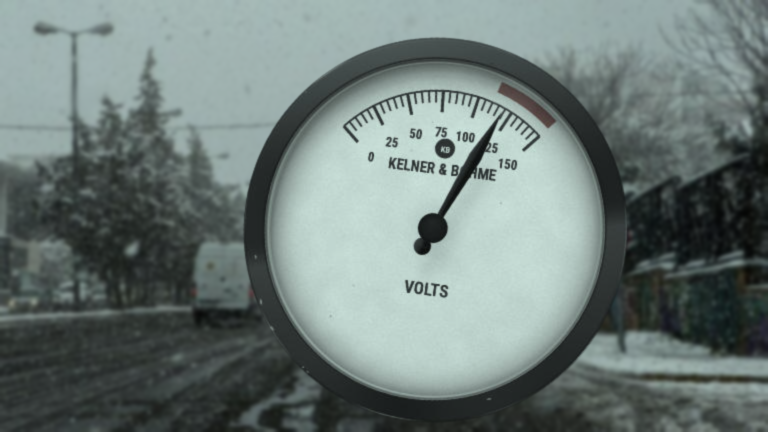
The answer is 120 V
